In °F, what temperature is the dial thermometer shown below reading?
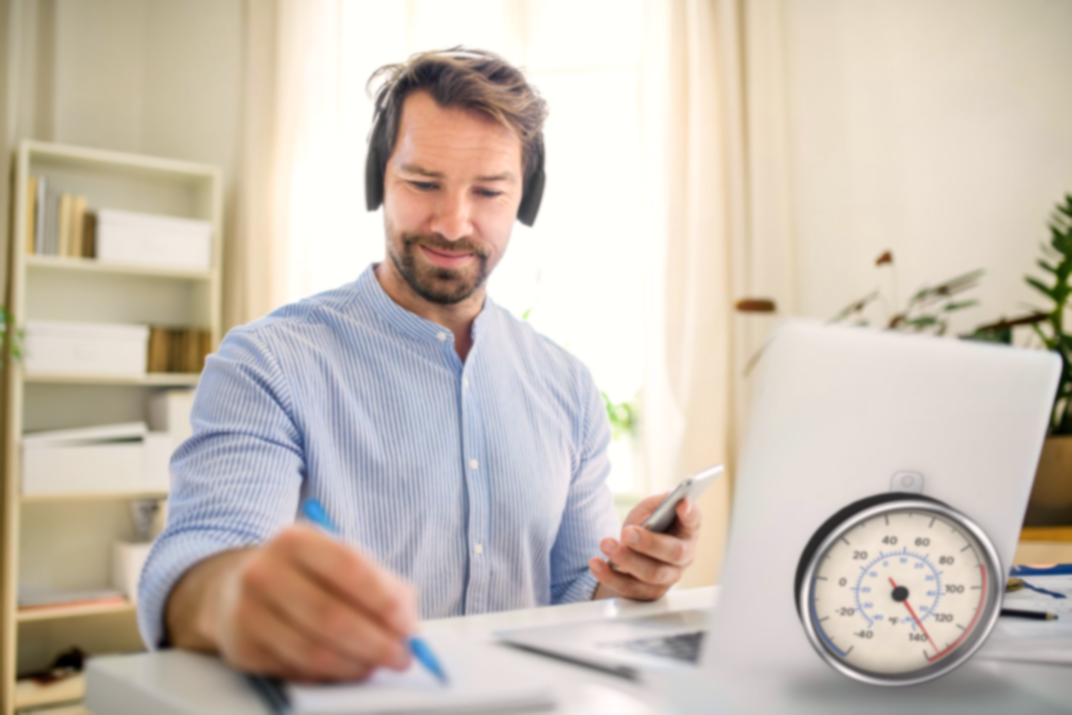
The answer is 135 °F
